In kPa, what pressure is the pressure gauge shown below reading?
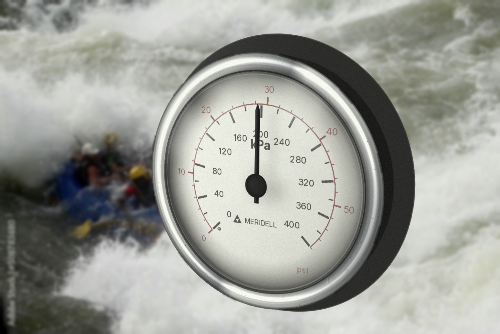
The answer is 200 kPa
